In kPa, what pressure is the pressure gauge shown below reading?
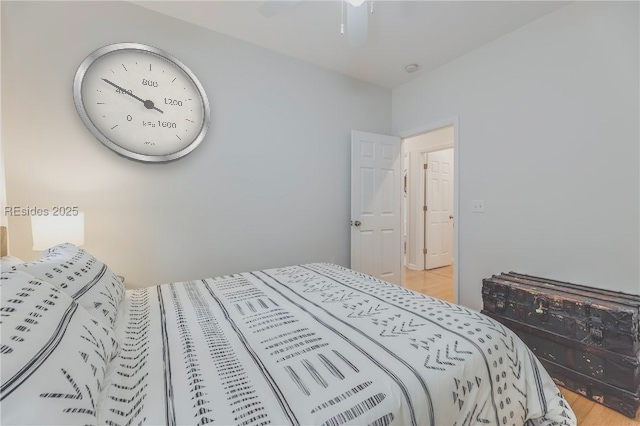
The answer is 400 kPa
